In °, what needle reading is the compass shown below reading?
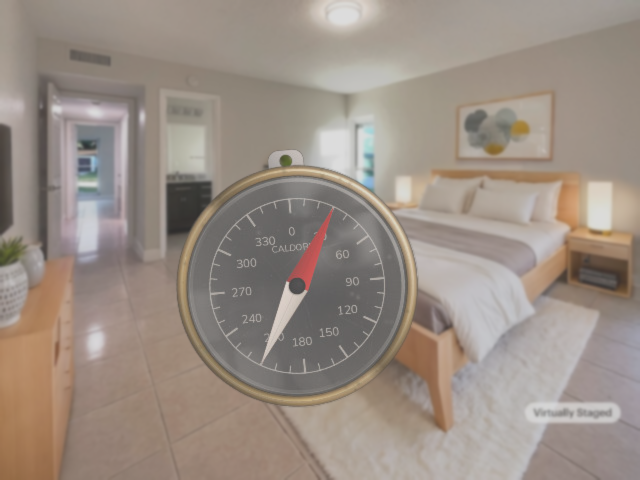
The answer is 30 °
